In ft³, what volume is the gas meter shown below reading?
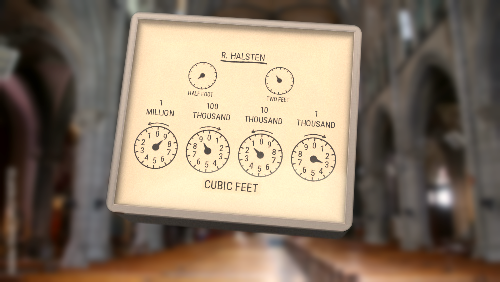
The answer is 891300 ft³
